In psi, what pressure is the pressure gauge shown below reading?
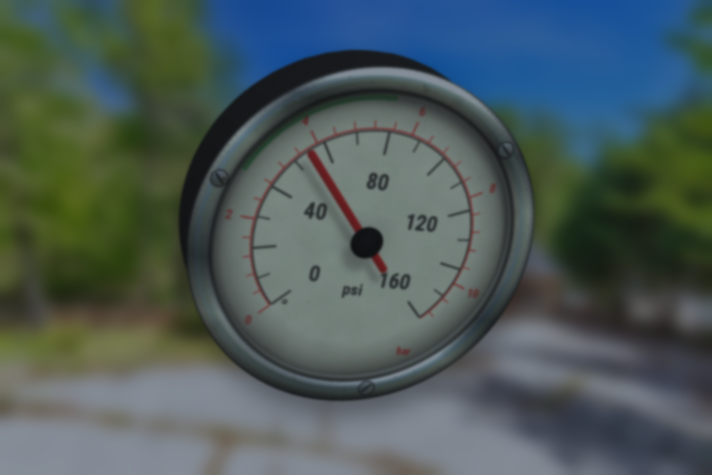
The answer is 55 psi
